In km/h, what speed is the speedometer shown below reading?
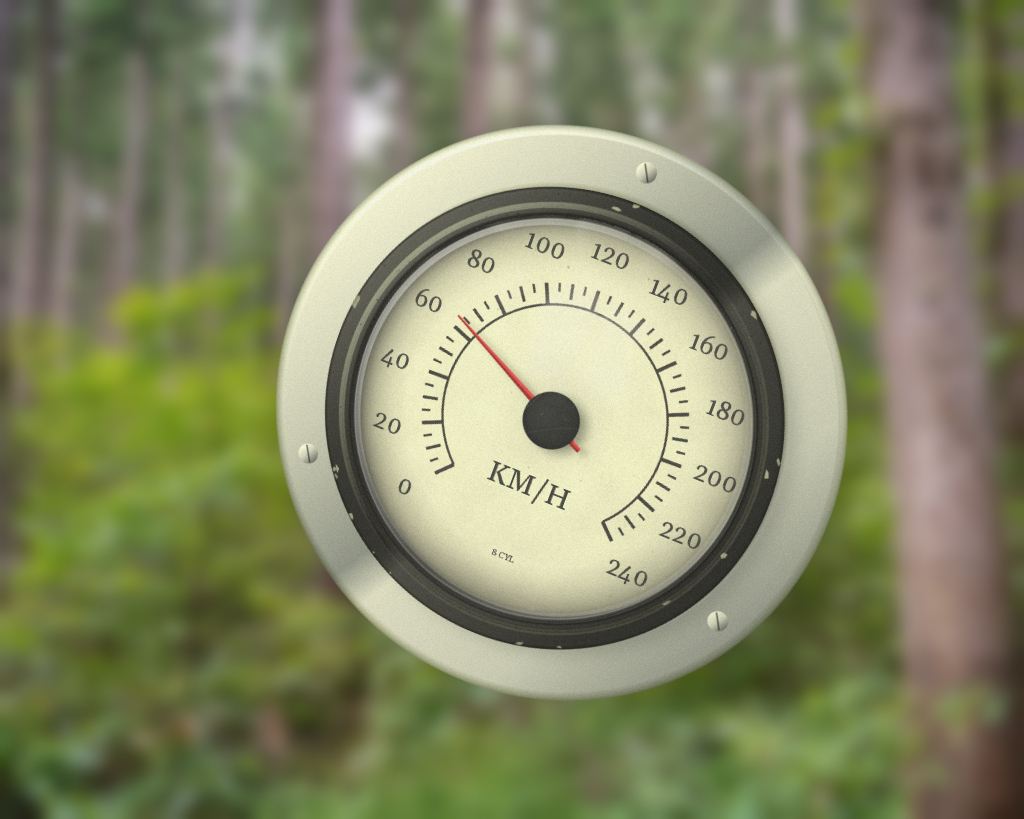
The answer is 65 km/h
